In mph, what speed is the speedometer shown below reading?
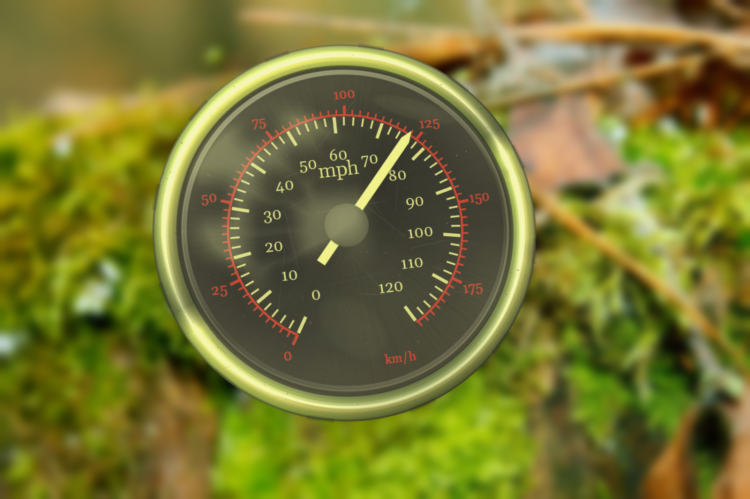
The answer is 76 mph
